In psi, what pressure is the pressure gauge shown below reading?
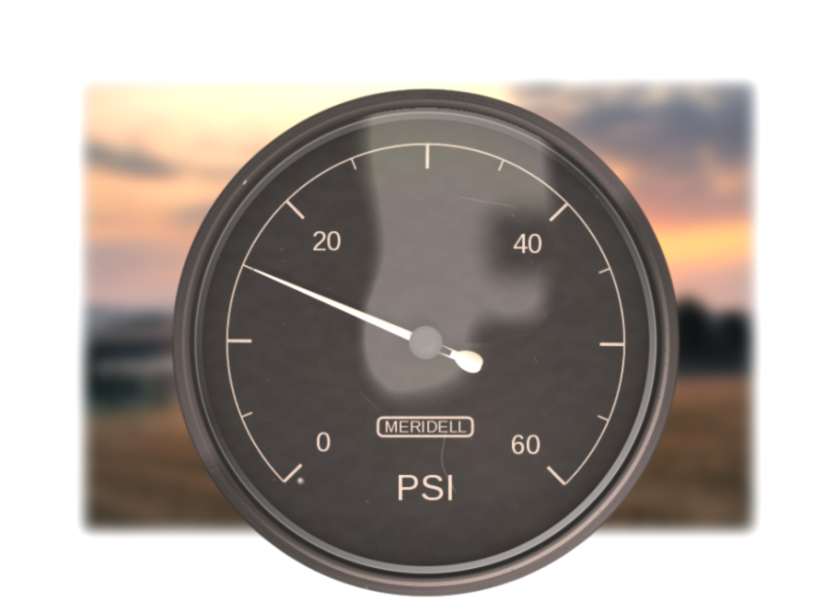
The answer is 15 psi
